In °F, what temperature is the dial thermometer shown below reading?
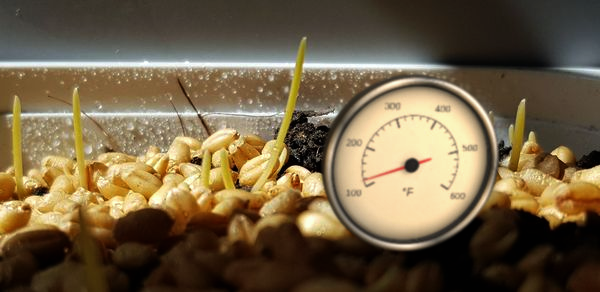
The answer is 120 °F
